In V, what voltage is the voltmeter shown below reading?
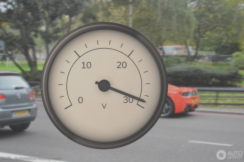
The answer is 29 V
